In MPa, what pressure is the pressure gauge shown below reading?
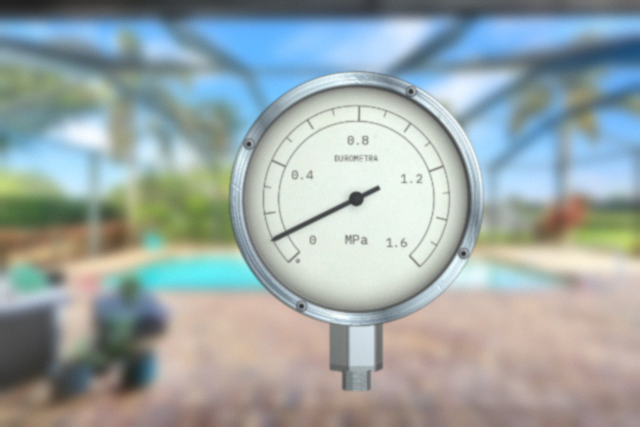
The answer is 0.1 MPa
